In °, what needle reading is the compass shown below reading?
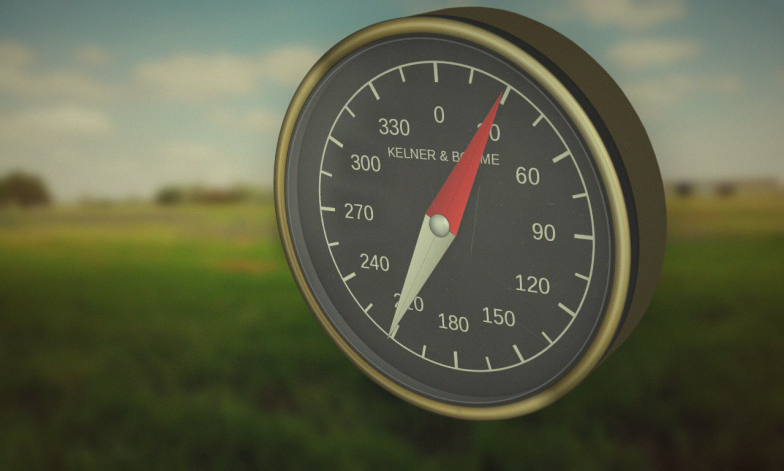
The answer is 30 °
